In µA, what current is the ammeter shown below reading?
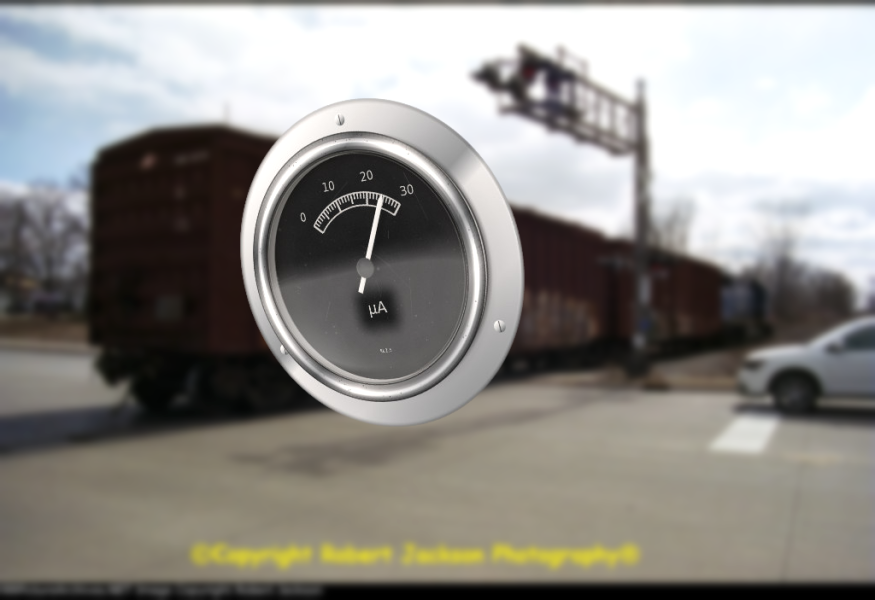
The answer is 25 µA
